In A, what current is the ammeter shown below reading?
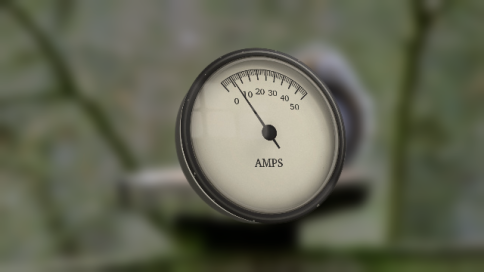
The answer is 5 A
